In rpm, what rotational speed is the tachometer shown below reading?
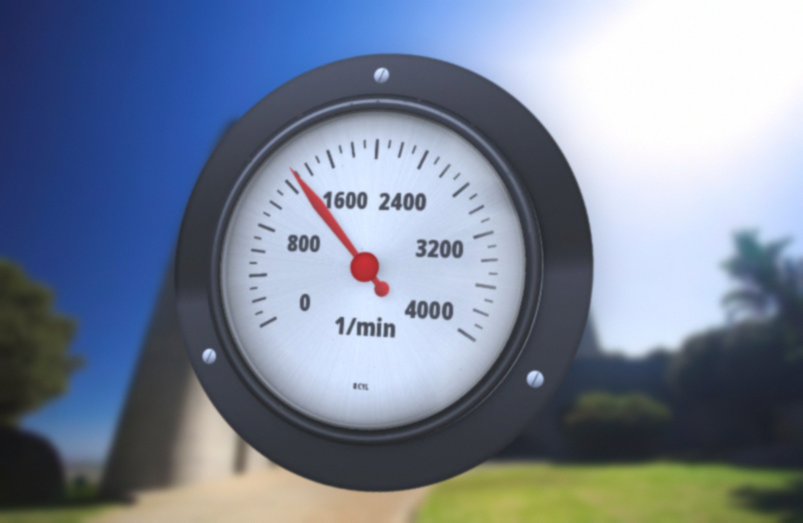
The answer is 1300 rpm
